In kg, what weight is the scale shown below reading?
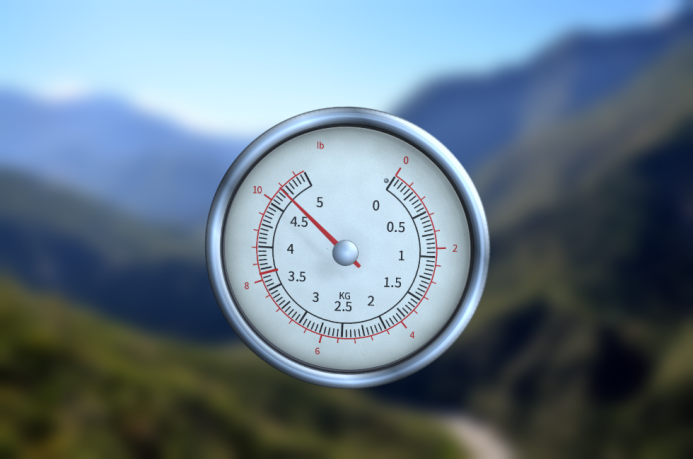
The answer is 4.7 kg
